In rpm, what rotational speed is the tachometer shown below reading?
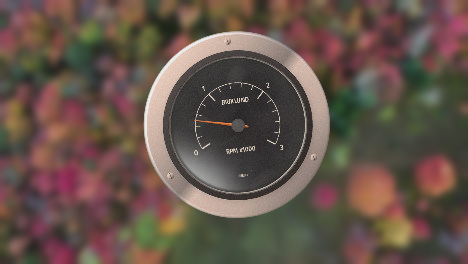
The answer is 500 rpm
